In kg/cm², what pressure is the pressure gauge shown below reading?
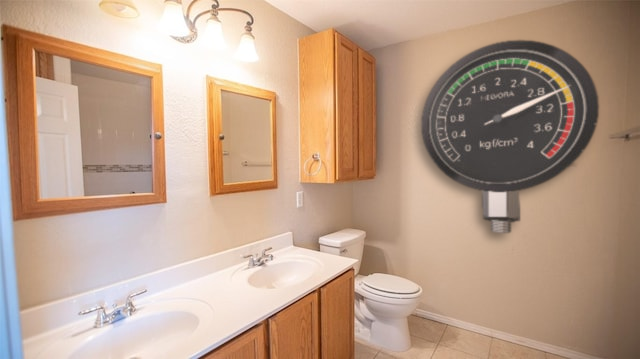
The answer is 3 kg/cm²
